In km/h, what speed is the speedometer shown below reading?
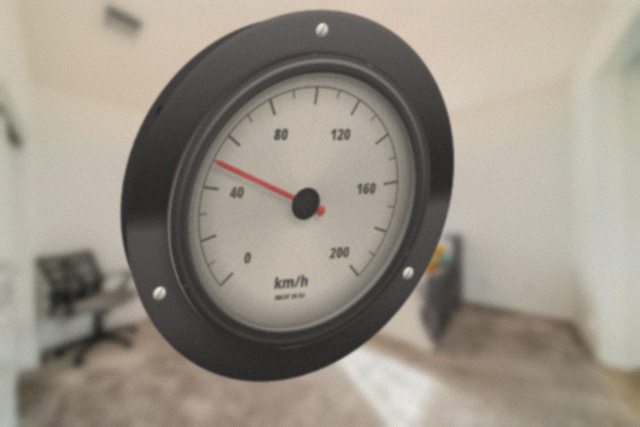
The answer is 50 km/h
